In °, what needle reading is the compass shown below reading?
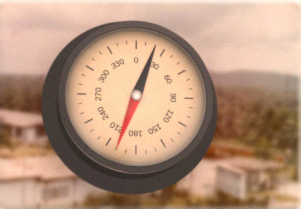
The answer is 200 °
